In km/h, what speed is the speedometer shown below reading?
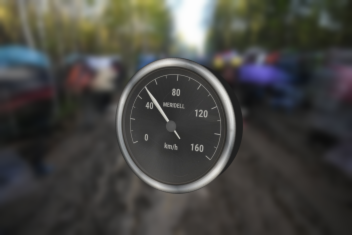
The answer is 50 km/h
